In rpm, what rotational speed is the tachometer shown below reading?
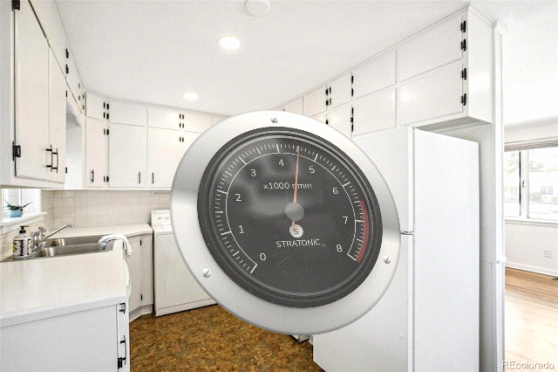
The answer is 4500 rpm
